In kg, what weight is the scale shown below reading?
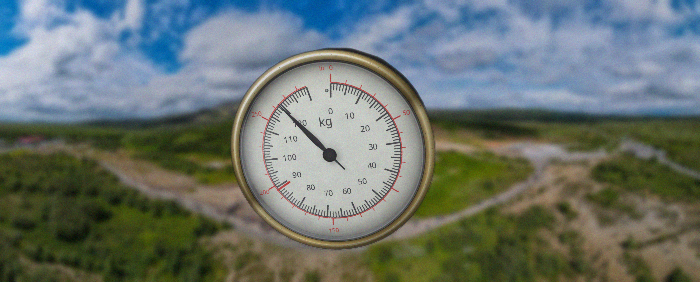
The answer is 120 kg
